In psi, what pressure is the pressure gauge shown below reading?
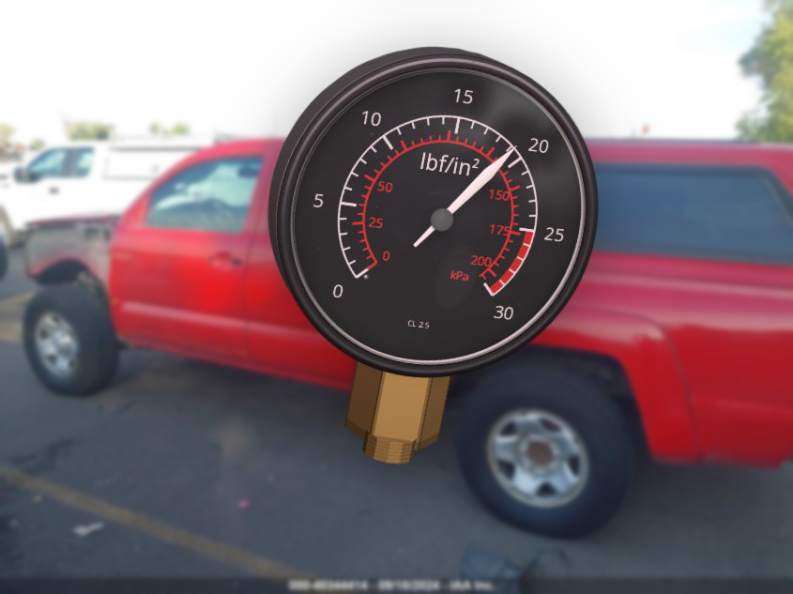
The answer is 19 psi
